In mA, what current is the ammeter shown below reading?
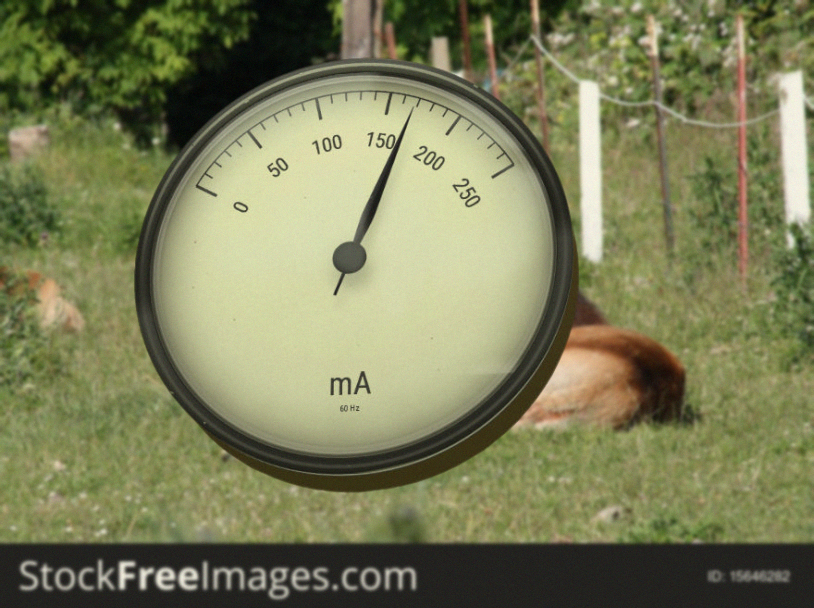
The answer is 170 mA
